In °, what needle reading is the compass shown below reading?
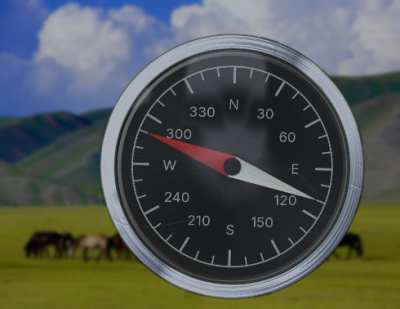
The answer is 290 °
